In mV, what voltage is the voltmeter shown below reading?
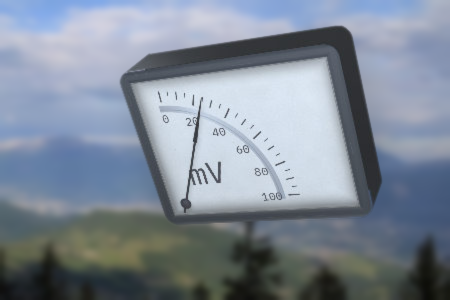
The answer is 25 mV
